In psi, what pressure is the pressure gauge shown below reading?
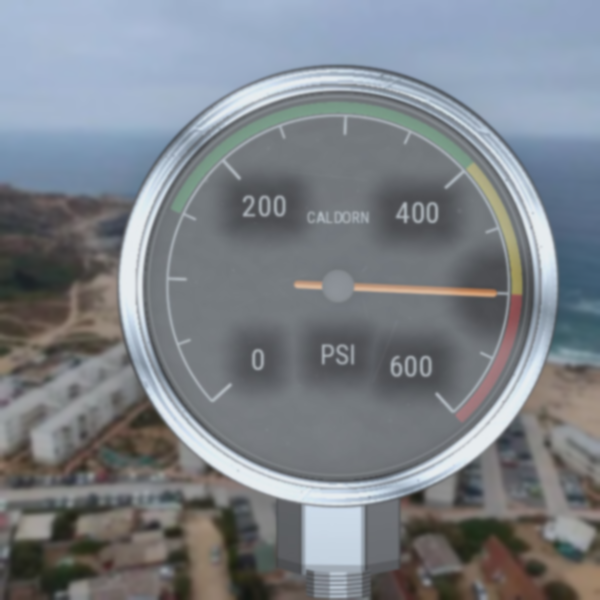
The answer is 500 psi
